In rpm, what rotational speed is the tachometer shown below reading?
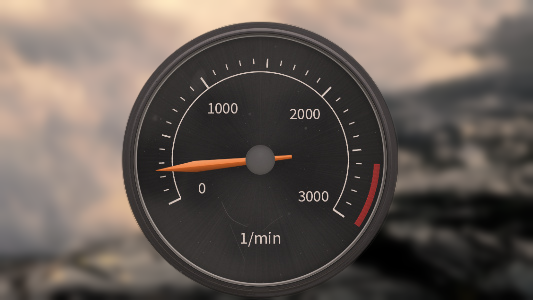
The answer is 250 rpm
